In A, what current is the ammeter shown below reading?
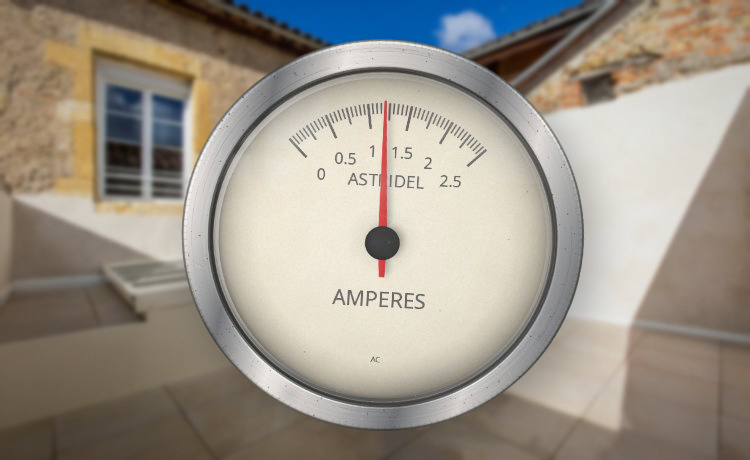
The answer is 1.2 A
